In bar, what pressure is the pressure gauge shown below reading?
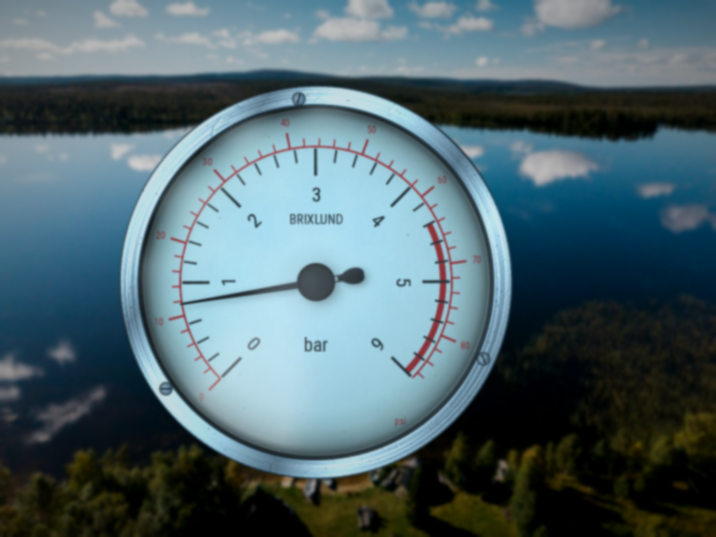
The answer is 0.8 bar
